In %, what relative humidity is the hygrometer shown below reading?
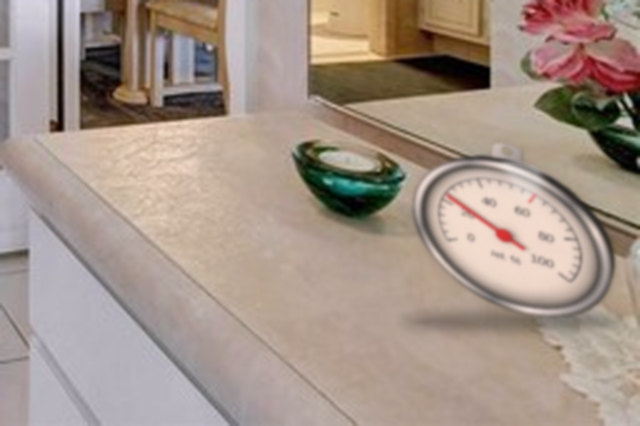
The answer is 24 %
